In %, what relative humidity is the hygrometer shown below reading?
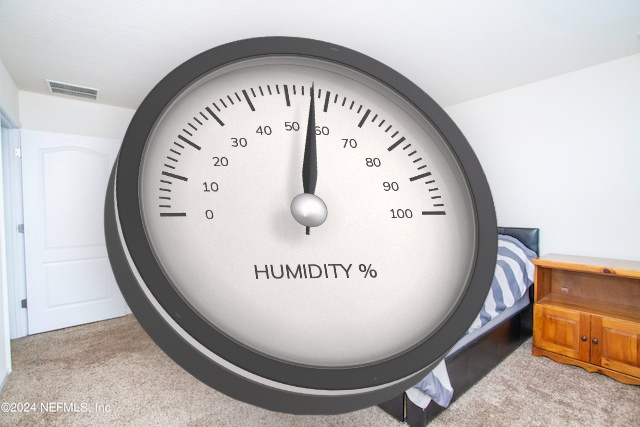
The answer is 56 %
